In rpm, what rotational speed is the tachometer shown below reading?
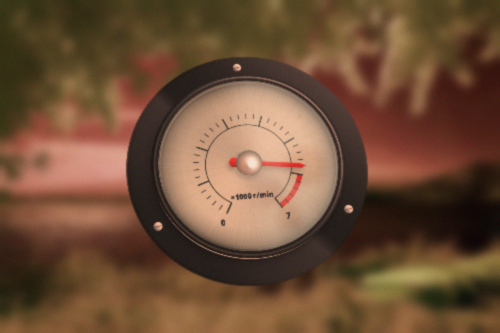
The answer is 5800 rpm
